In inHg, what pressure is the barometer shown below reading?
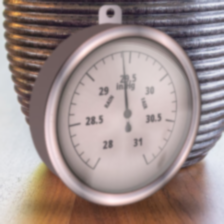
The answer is 29.4 inHg
